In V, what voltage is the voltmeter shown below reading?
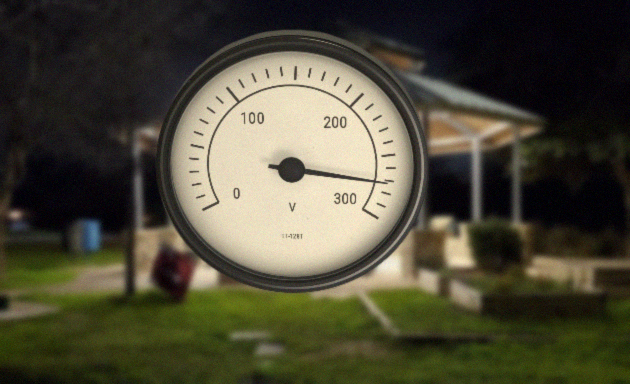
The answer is 270 V
